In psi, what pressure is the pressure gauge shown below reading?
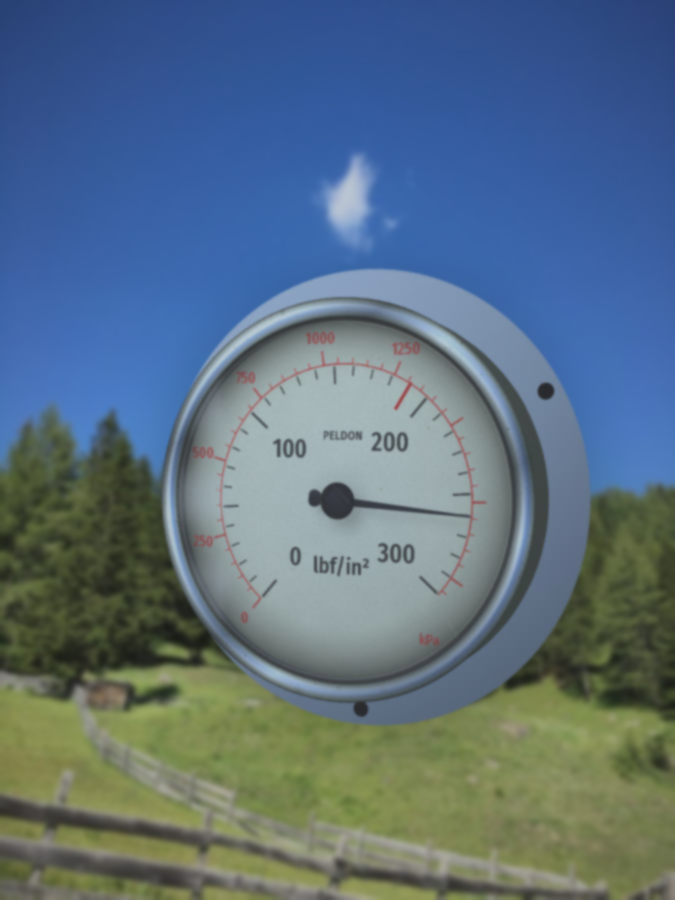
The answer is 260 psi
